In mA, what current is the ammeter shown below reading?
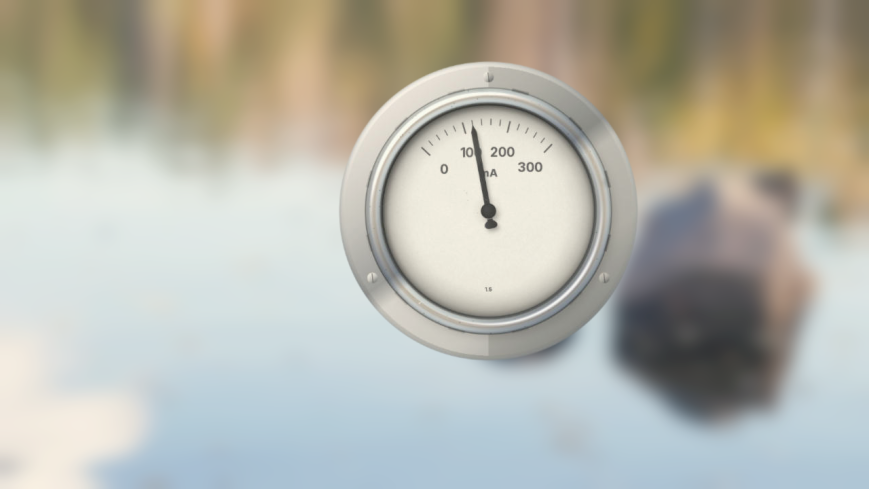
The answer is 120 mA
